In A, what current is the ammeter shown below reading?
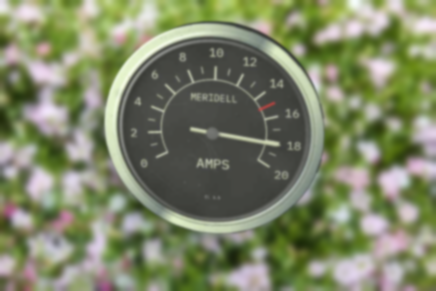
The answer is 18 A
